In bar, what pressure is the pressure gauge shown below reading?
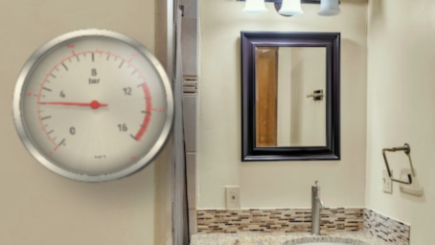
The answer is 3 bar
